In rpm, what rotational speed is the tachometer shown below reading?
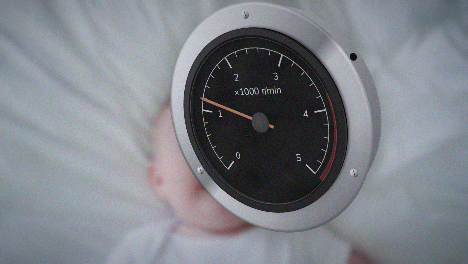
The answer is 1200 rpm
